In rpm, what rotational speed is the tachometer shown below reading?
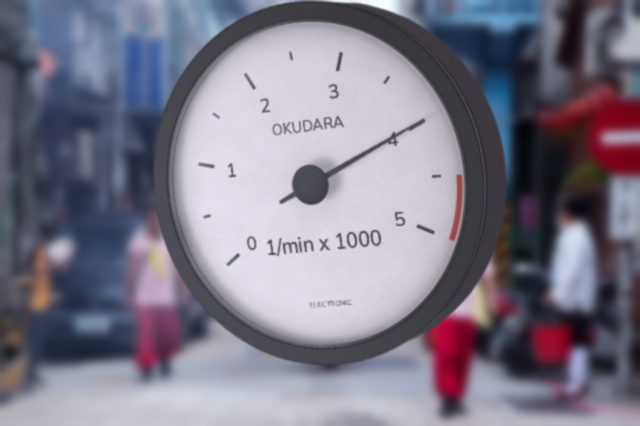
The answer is 4000 rpm
